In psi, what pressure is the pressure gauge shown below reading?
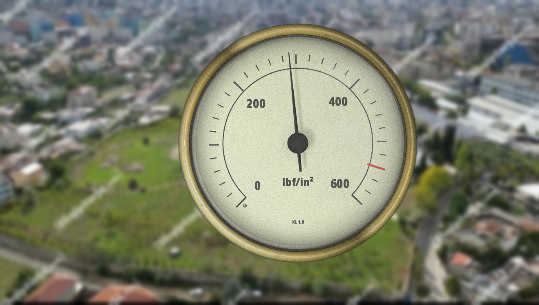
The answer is 290 psi
